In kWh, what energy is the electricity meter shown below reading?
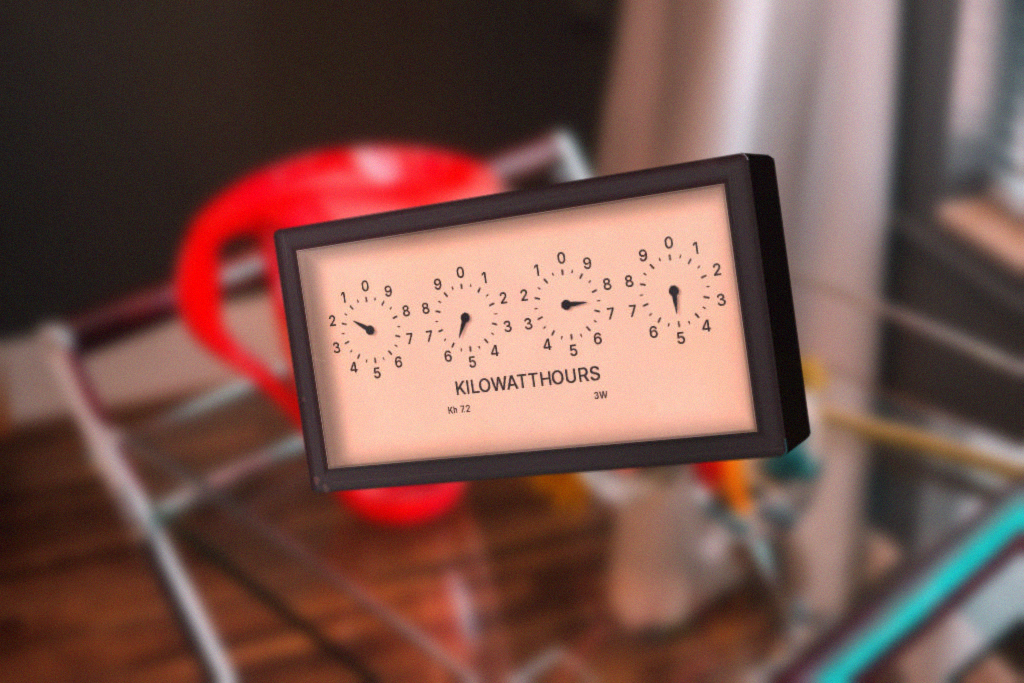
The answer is 1575 kWh
